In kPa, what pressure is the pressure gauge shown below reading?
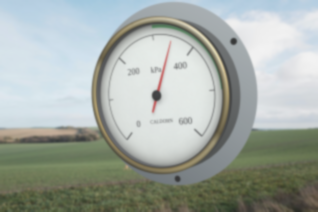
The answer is 350 kPa
